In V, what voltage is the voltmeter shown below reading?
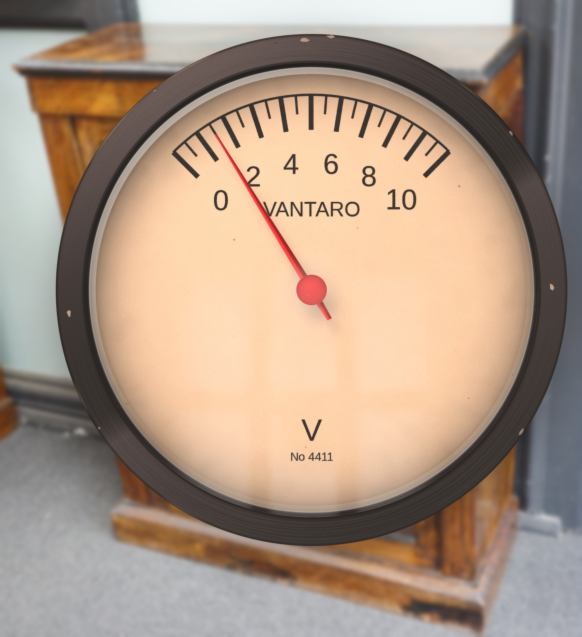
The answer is 1.5 V
